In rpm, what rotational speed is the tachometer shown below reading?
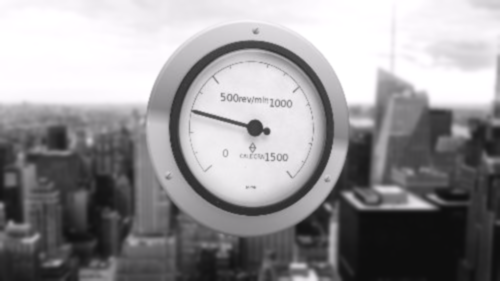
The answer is 300 rpm
